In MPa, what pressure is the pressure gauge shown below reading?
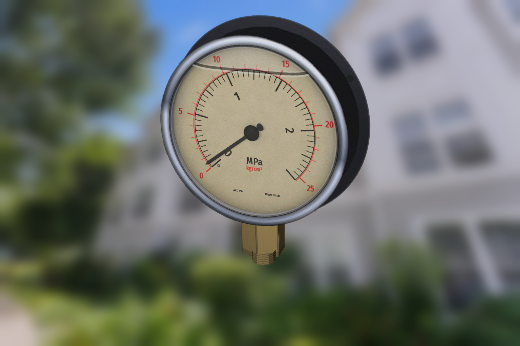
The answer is 0.05 MPa
